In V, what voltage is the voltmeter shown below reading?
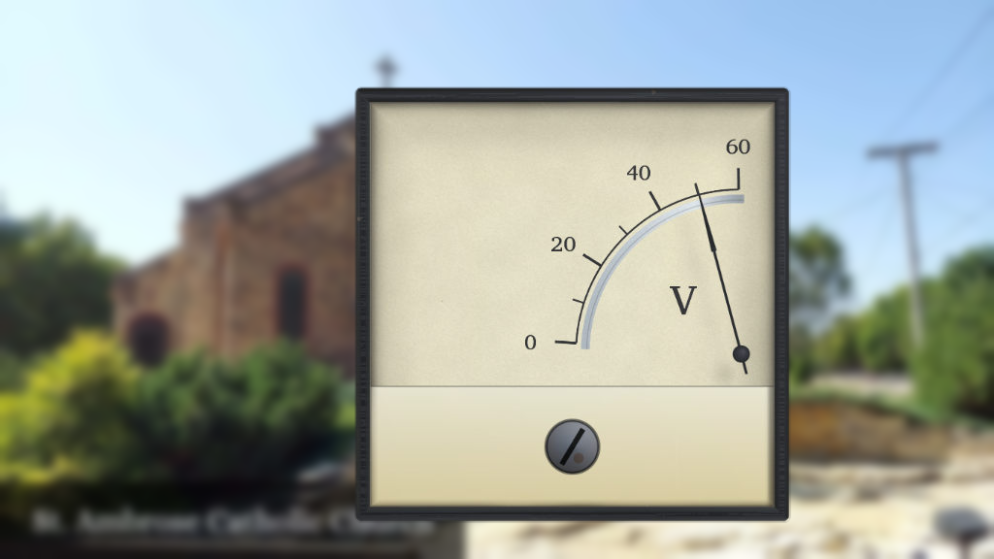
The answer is 50 V
